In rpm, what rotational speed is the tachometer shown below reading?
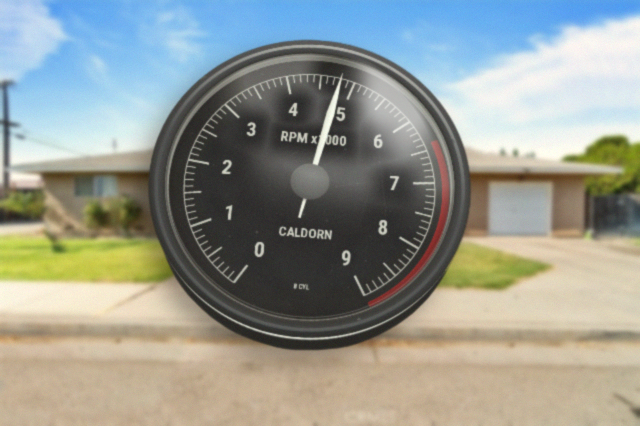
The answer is 4800 rpm
